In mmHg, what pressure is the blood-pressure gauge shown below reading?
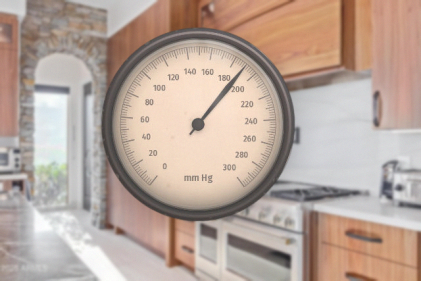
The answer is 190 mmHg
